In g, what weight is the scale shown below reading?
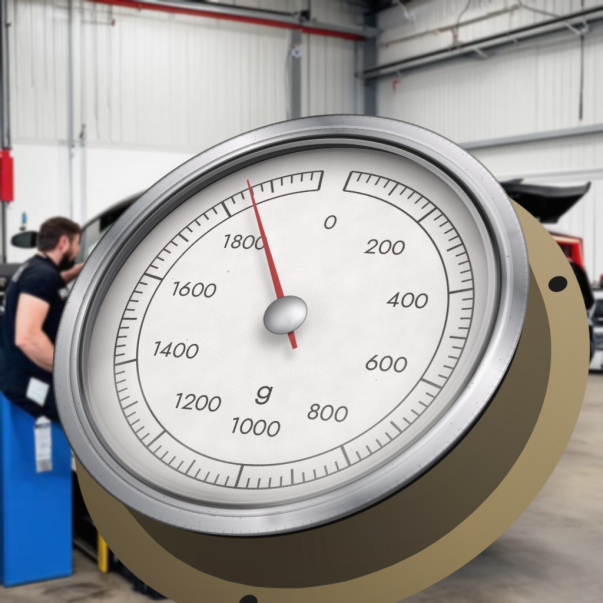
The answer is 1860 g
